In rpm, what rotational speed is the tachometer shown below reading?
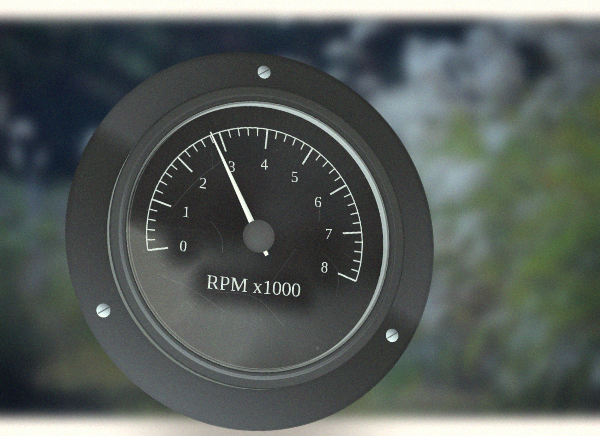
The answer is 2800 rpm
